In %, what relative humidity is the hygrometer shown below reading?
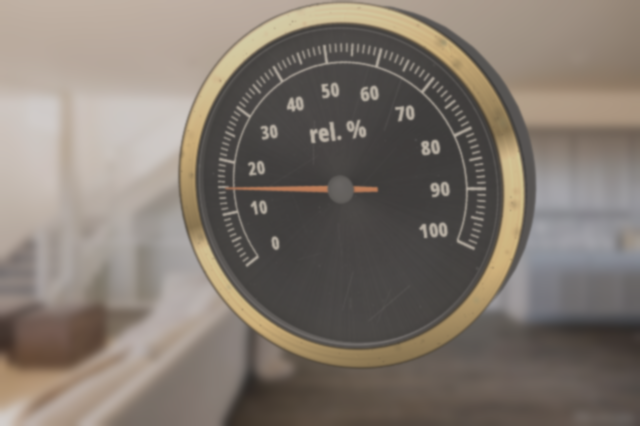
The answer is 15 %
